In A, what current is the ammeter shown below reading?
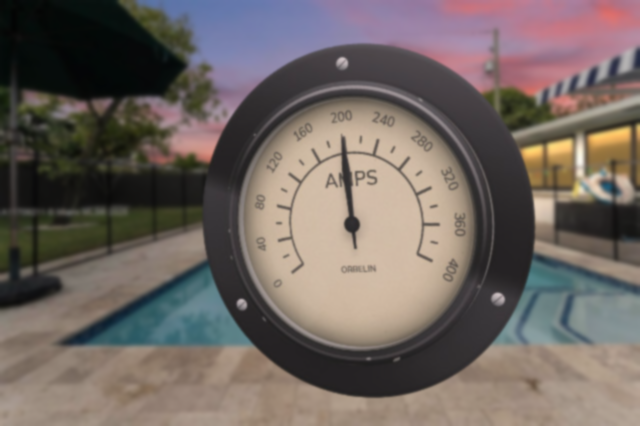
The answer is 200 A
